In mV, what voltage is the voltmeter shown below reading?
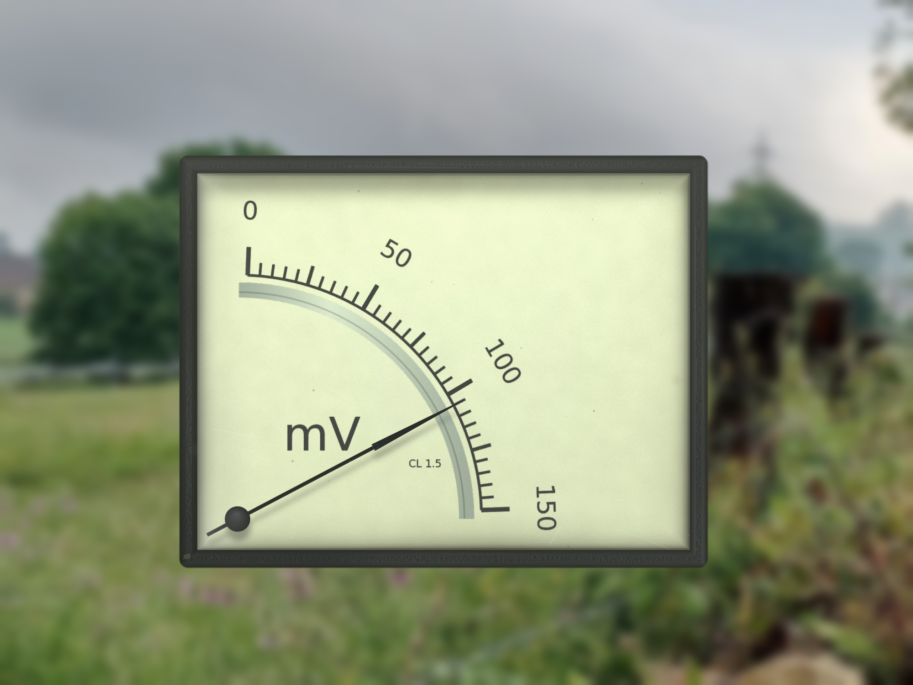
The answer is 105 mV
